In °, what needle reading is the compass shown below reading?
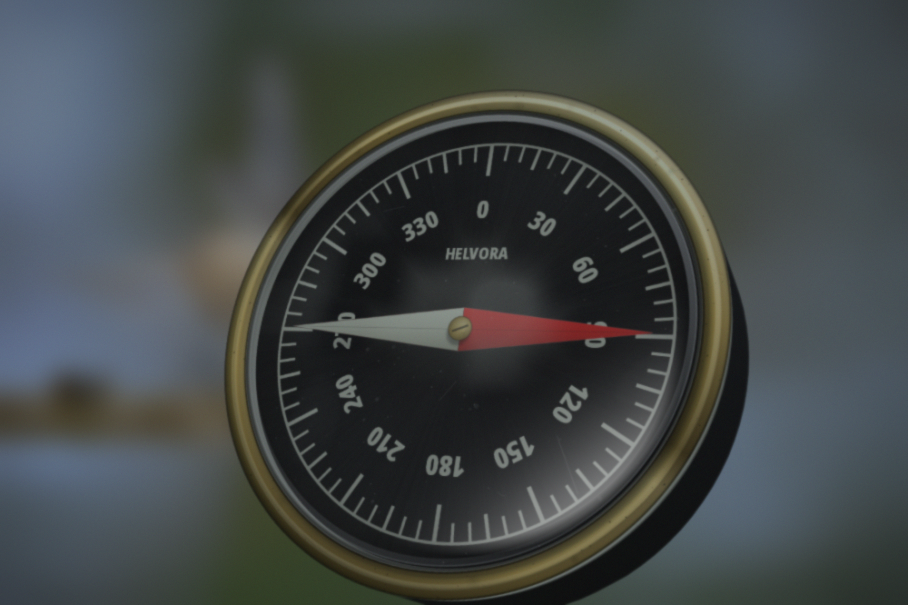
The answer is 90 °
